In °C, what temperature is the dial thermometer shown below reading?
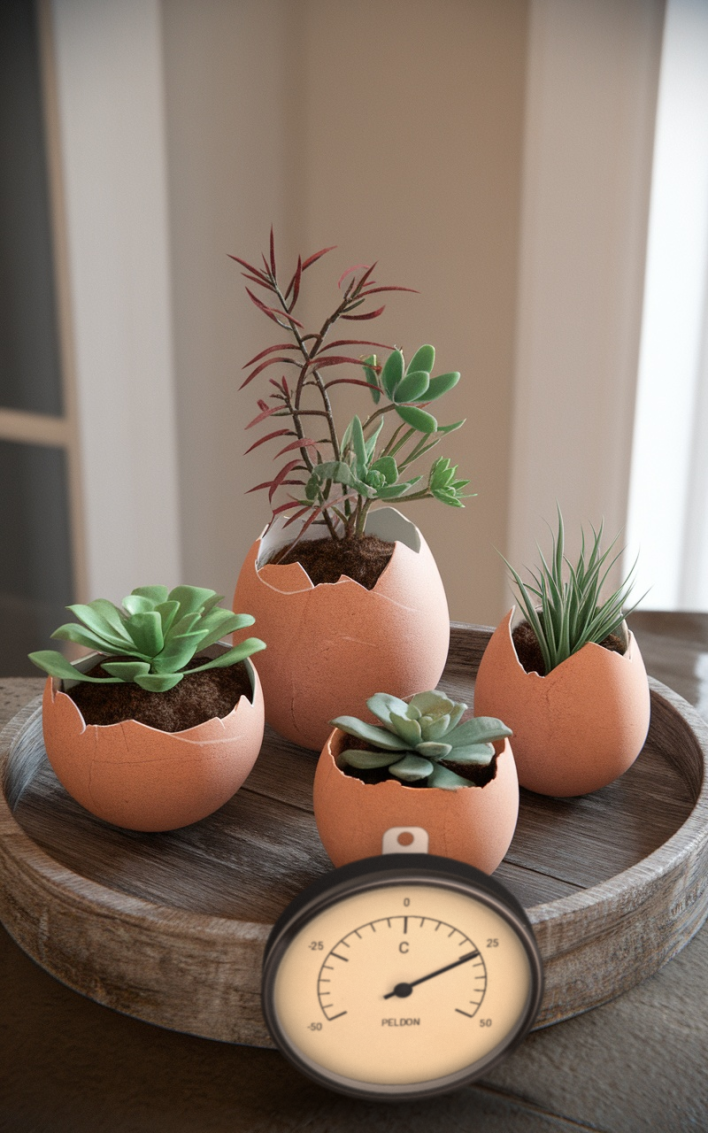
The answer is 25 °C
